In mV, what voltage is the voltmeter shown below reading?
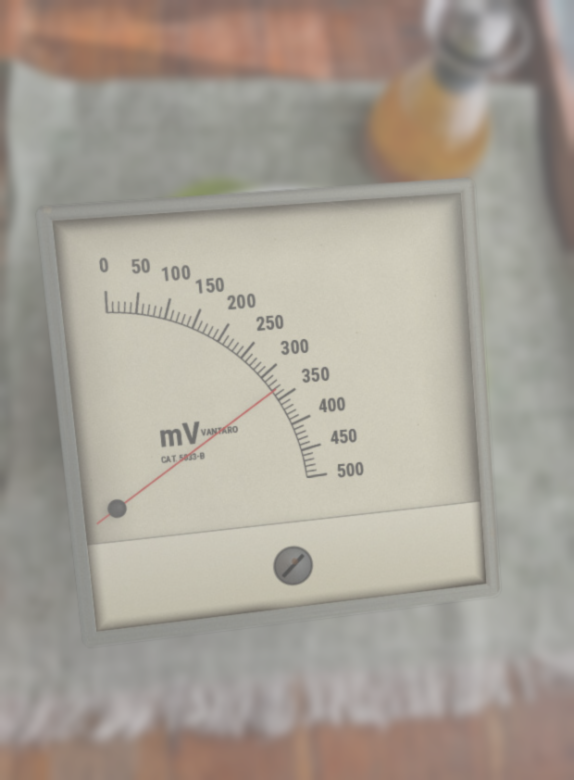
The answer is 330 mV
